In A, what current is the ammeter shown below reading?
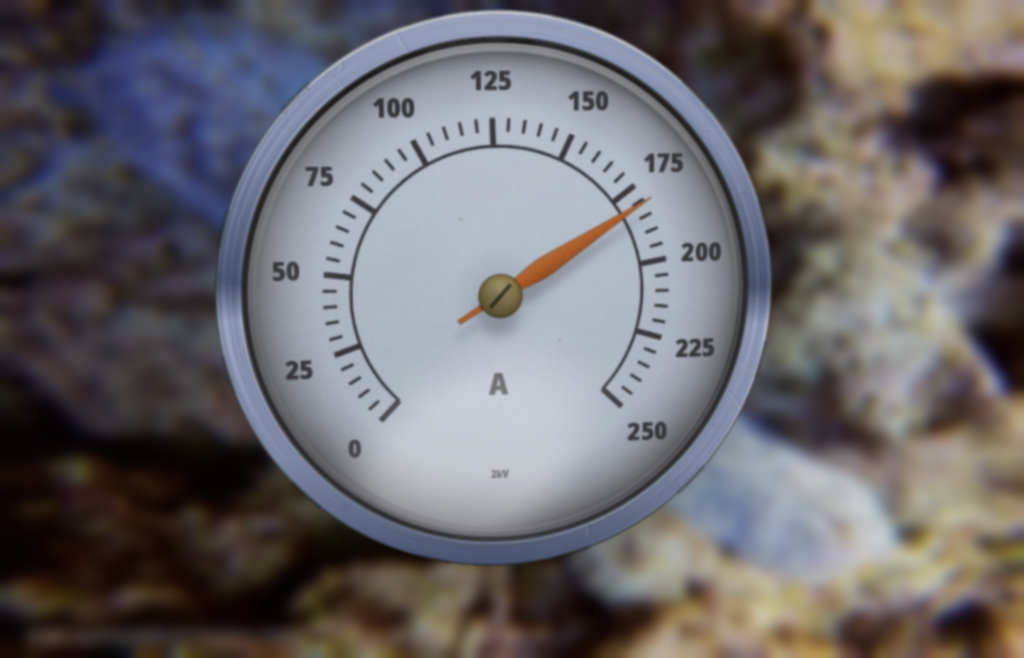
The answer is 180 A
